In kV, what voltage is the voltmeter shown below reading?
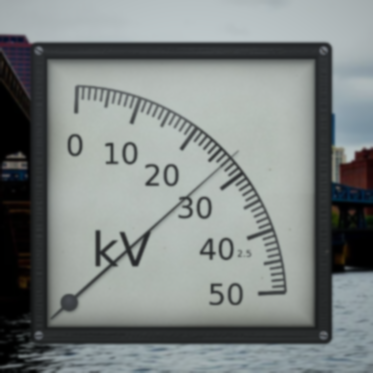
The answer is 27 kV
